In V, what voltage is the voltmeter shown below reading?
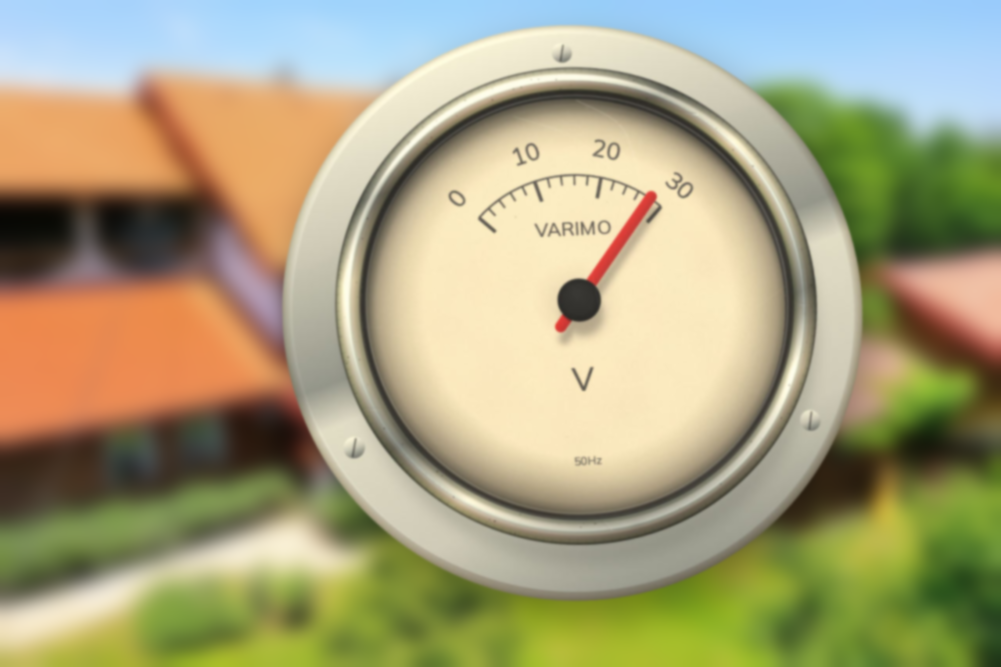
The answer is 28 V
